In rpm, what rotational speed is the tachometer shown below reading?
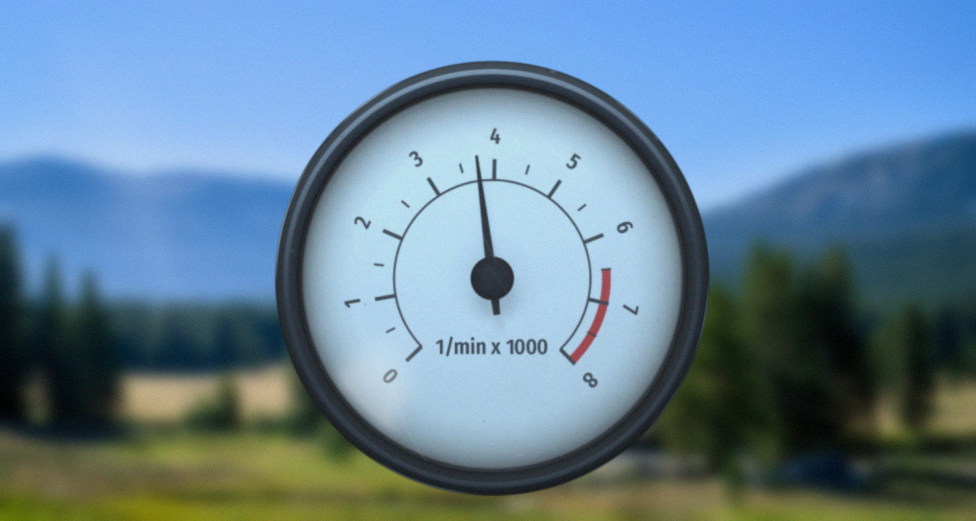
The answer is 3750 rpm
